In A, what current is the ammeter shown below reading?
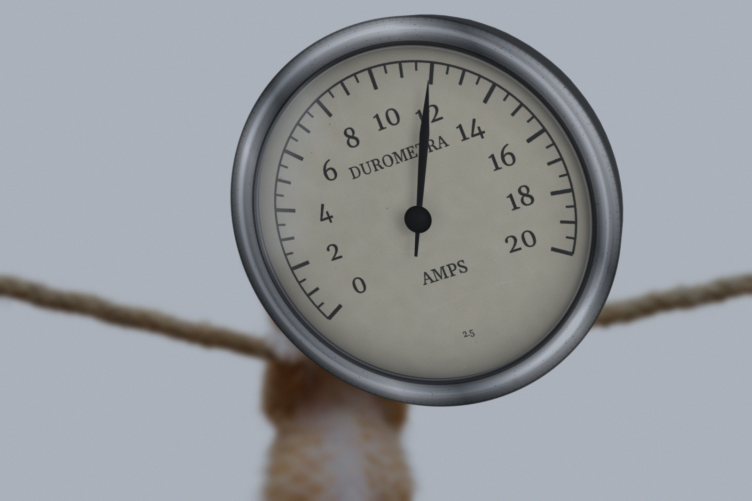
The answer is 12 A
